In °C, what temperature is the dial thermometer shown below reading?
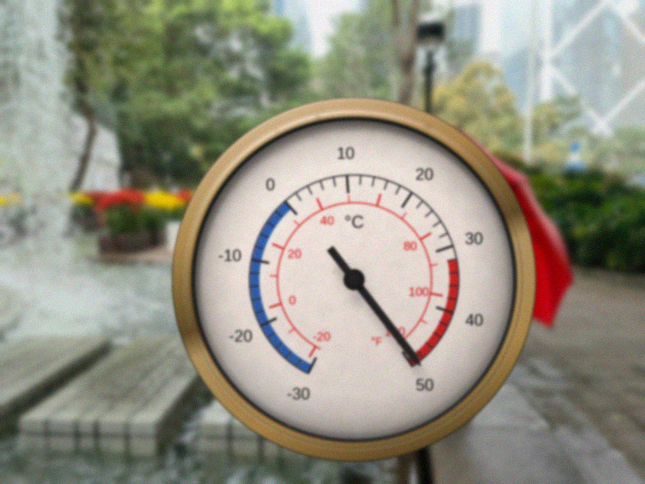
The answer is 49 °C
